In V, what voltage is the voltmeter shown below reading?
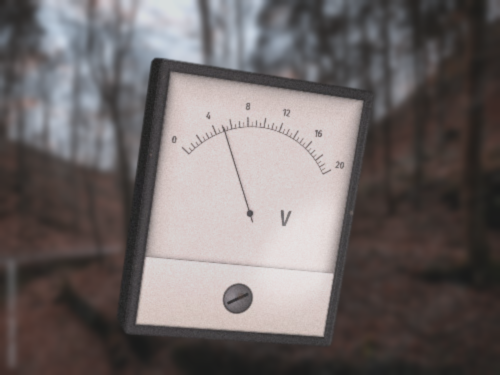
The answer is 5 V
